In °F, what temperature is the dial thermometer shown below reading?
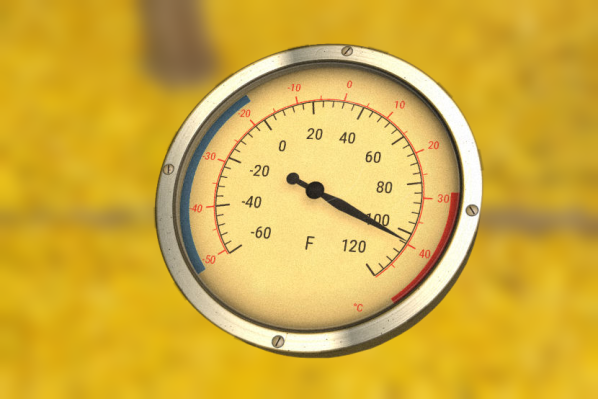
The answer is 104 °F
